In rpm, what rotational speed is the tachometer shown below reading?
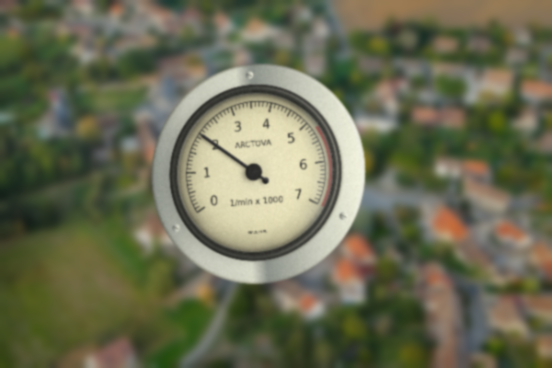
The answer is 2000 rpm
